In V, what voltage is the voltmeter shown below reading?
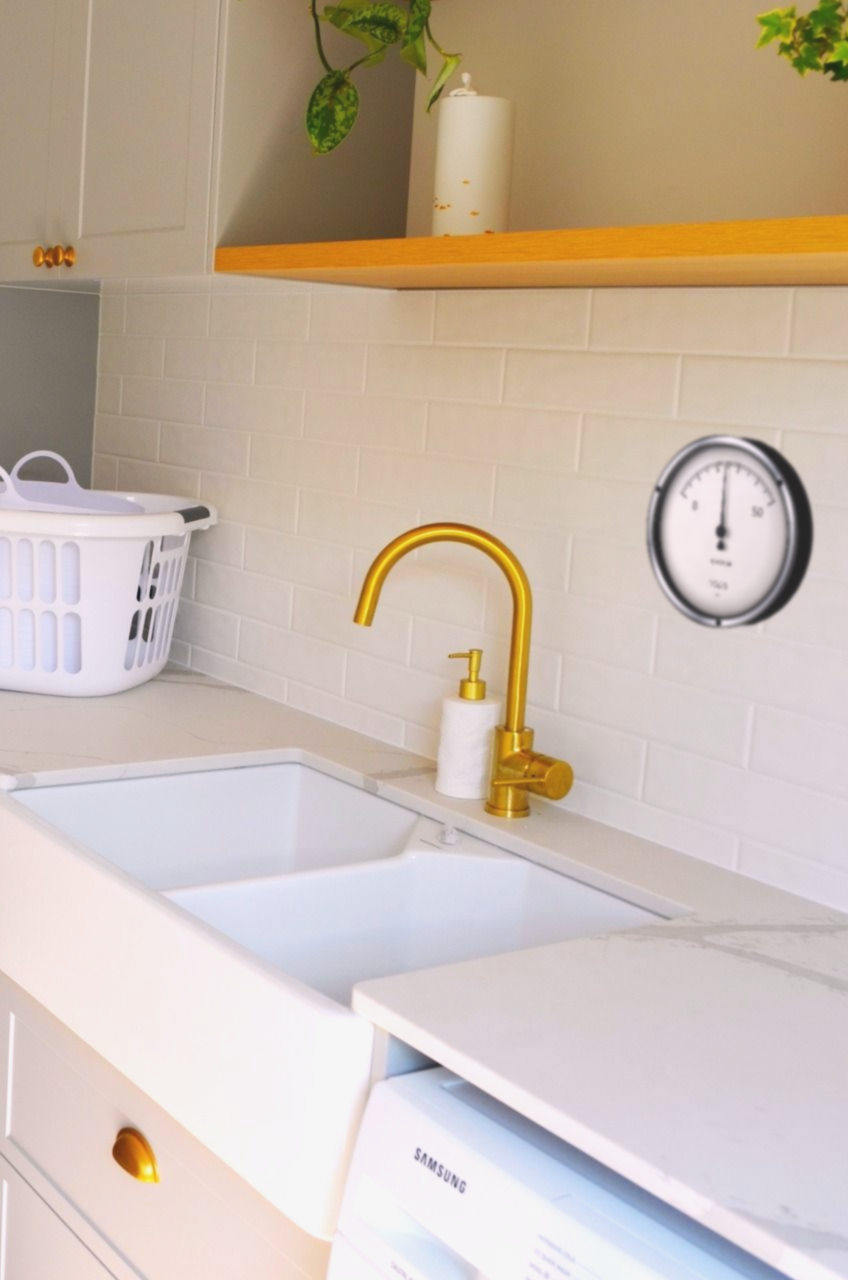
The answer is 25 V
